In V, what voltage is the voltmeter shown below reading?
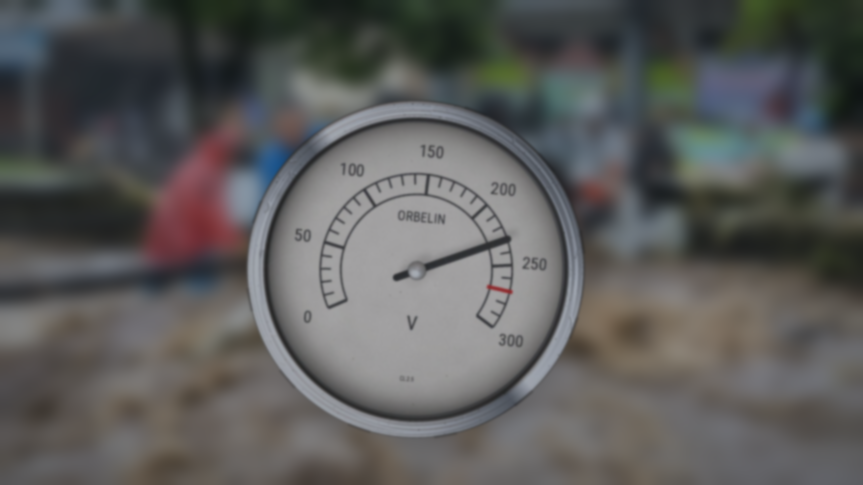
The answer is 230 V
